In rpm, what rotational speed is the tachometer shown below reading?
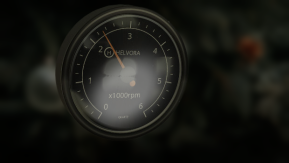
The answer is 2300 rpm
